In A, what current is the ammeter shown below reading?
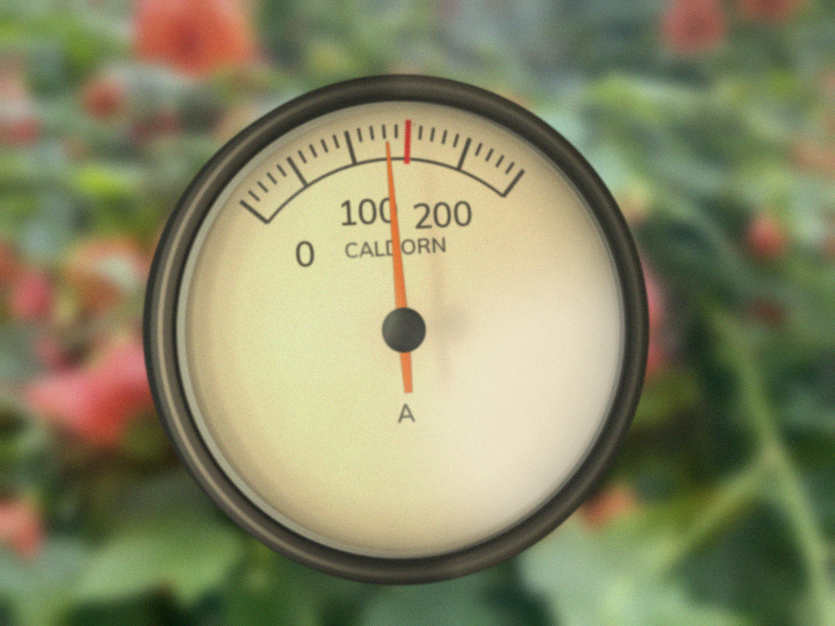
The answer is 130 A
